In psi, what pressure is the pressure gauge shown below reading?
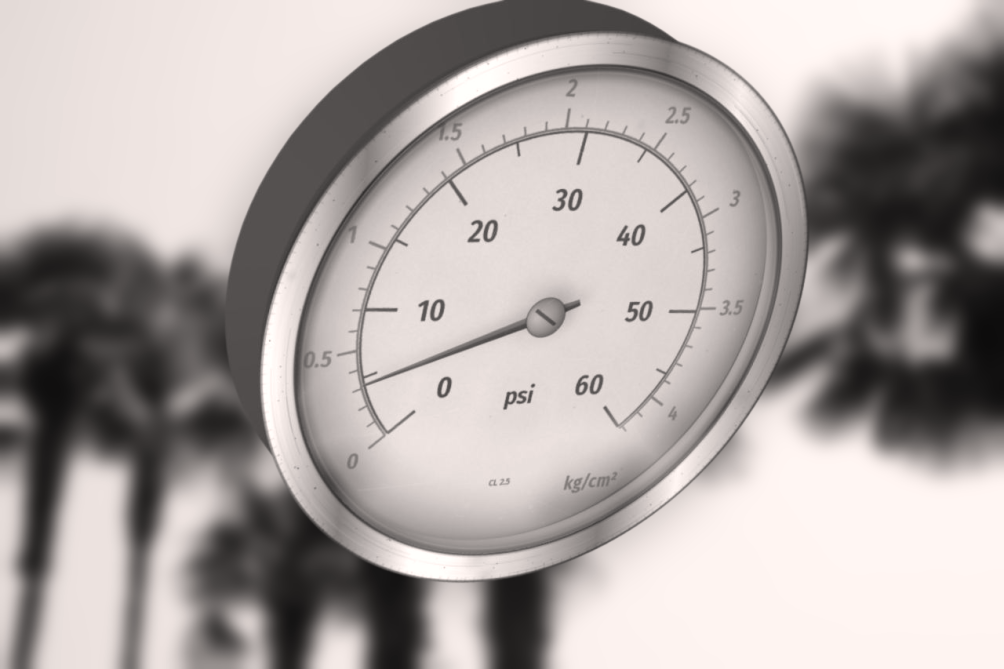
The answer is 5 psi
